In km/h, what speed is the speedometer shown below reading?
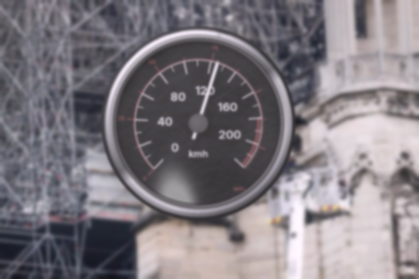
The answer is 125 km/h
